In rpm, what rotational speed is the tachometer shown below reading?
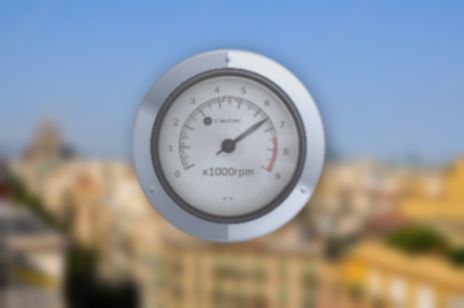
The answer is 6500 rpm
